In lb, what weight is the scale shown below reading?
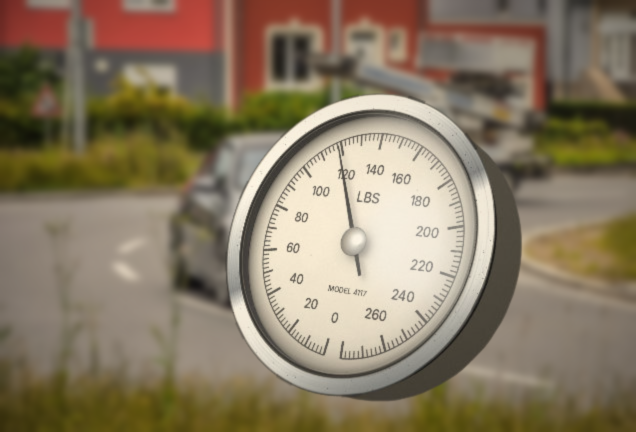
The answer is 120 lb
